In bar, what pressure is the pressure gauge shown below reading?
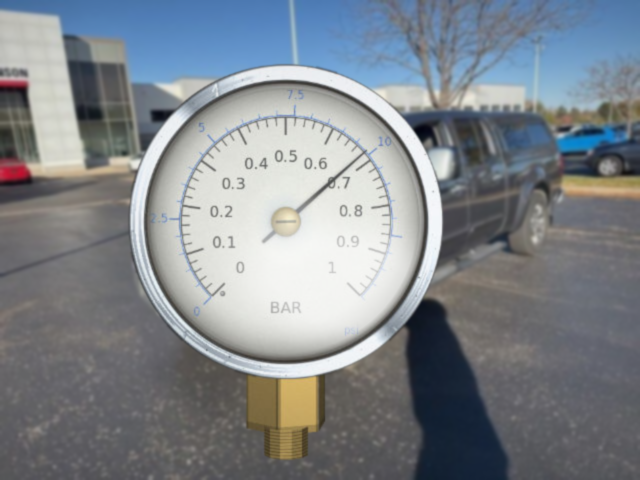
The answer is 0.68 bar
